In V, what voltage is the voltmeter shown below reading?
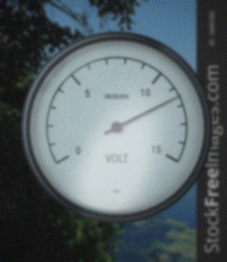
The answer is 11.5 V
